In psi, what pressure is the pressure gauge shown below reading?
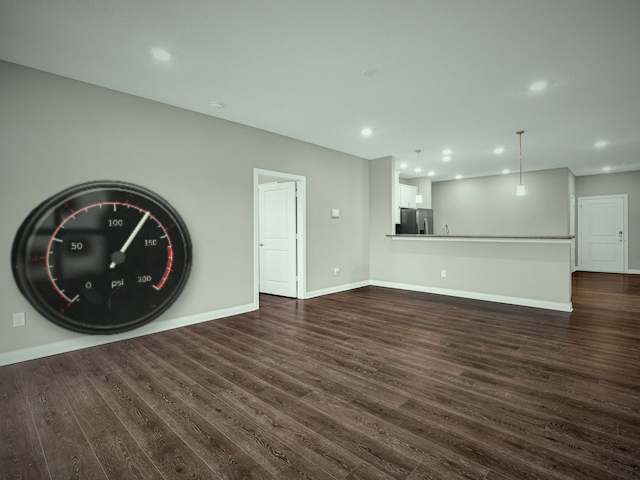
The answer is 125 psi
